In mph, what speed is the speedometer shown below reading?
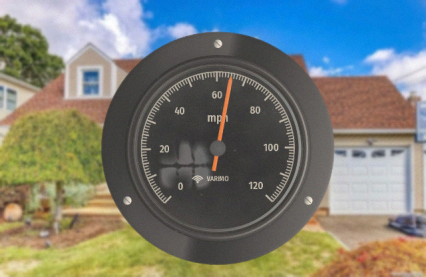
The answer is 65 mph
